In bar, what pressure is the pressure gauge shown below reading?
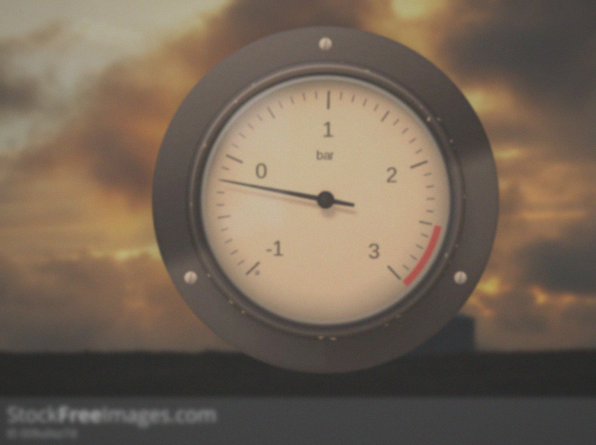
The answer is -0.2 bar
